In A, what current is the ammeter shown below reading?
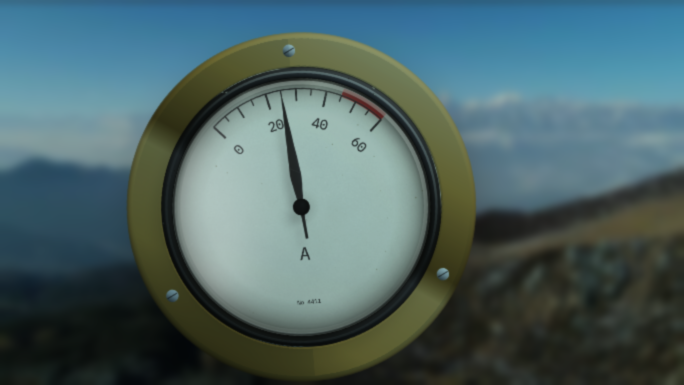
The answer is 25 A
